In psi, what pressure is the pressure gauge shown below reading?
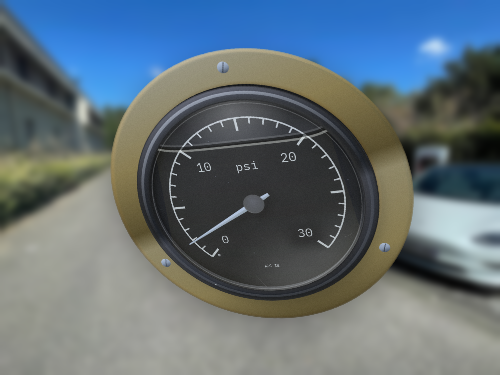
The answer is 2 psi
